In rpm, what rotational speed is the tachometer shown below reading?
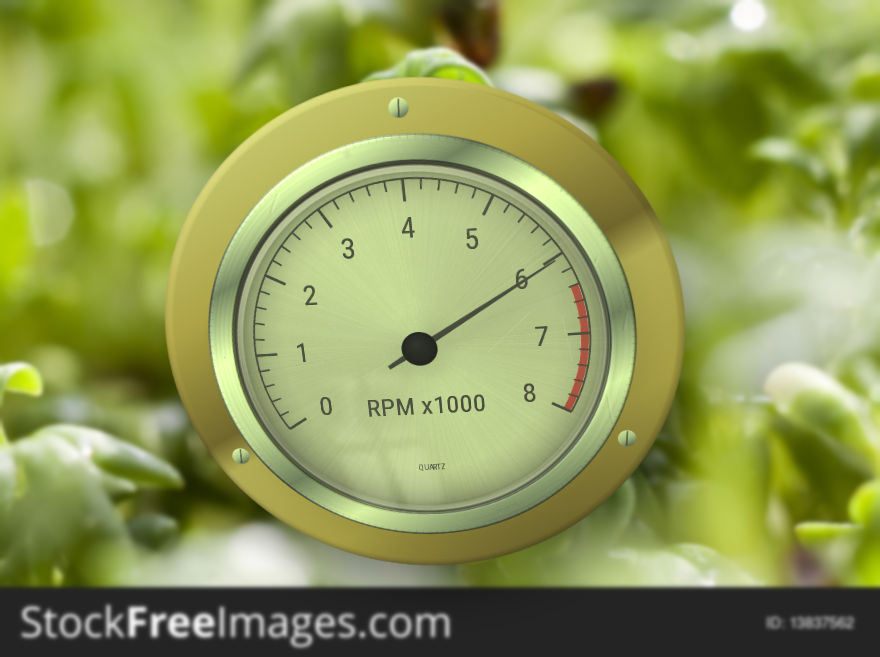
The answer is 6000 rpm
